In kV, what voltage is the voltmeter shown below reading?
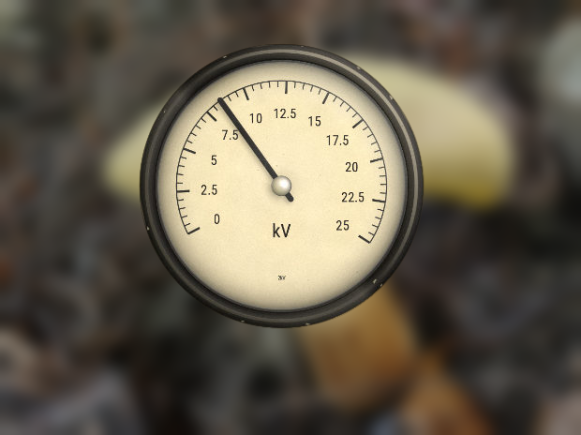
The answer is 8.5 kV
